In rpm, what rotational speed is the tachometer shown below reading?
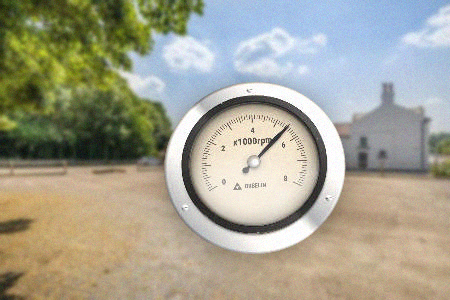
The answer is 5500 rpm
